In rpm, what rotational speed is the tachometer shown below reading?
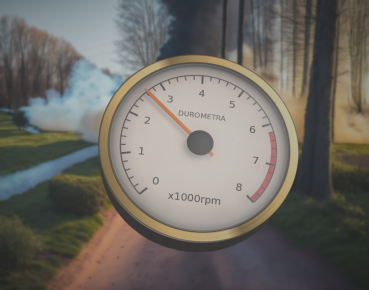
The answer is 2600 rpm
